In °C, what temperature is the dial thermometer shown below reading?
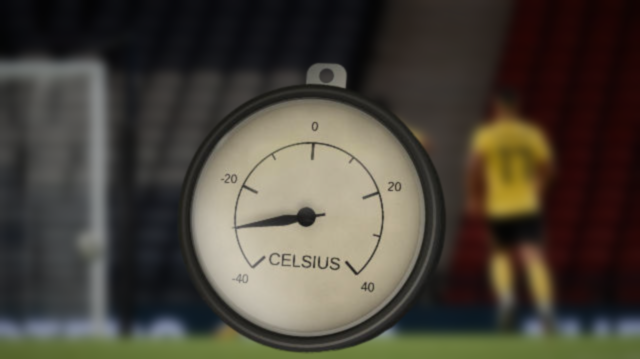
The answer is -30 °C
